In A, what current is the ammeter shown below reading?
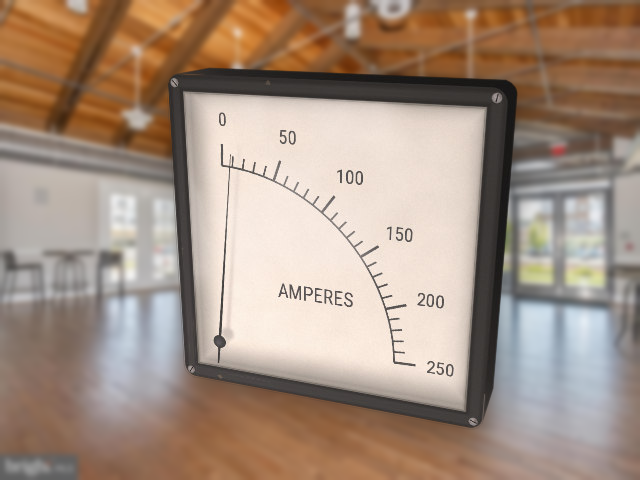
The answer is 10 A
